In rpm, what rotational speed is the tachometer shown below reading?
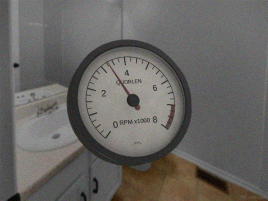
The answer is 3250 rpm
